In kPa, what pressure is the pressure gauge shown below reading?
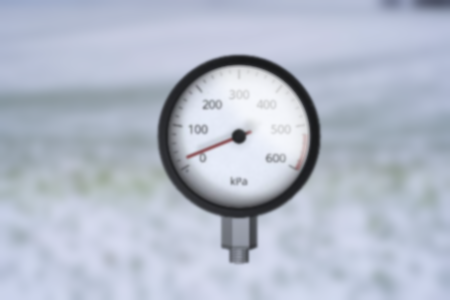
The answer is 20 kPa
